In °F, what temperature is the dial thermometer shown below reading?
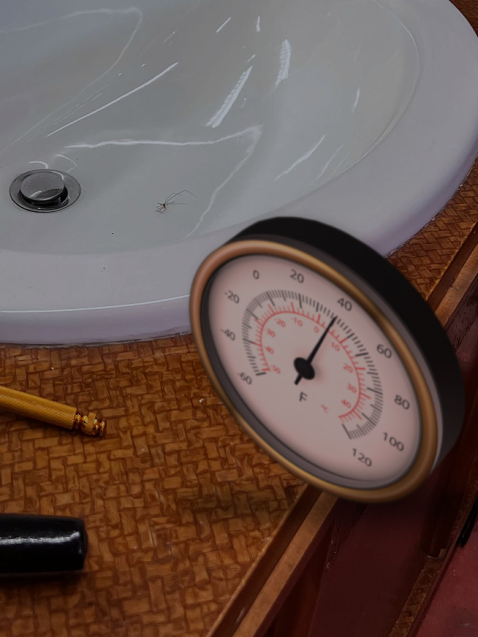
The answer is 40 °F
